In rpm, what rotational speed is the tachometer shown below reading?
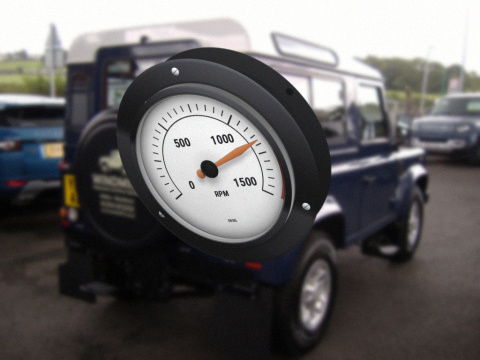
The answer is 1175 rpm
